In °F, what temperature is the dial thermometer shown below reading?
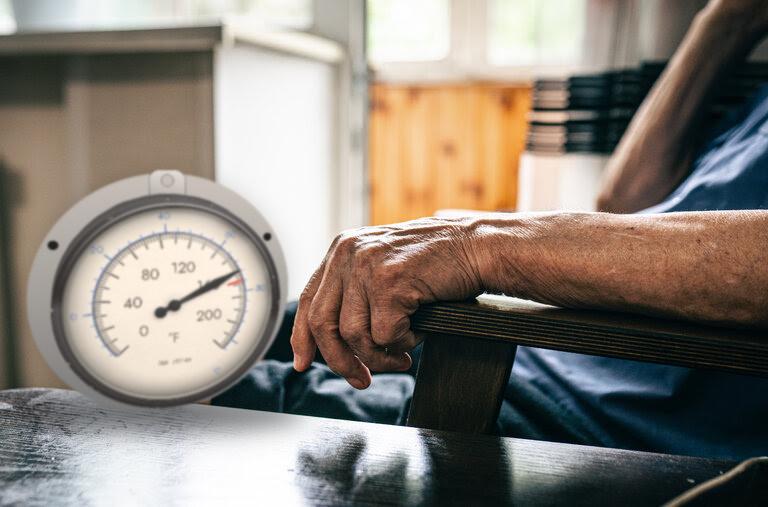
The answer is 160 °F
